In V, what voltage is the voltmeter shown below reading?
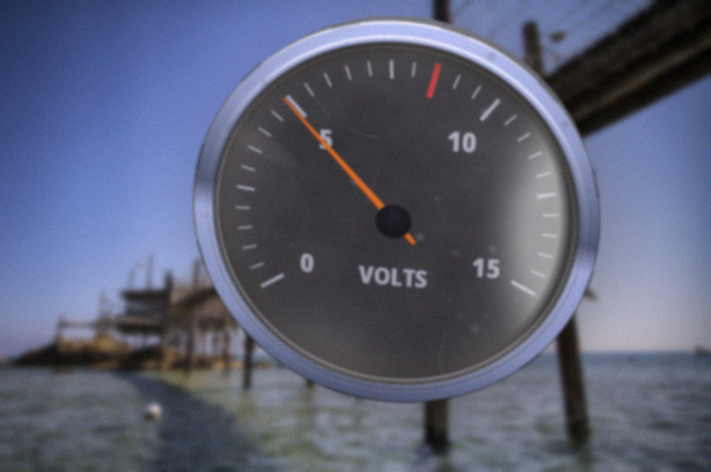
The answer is 5 V
